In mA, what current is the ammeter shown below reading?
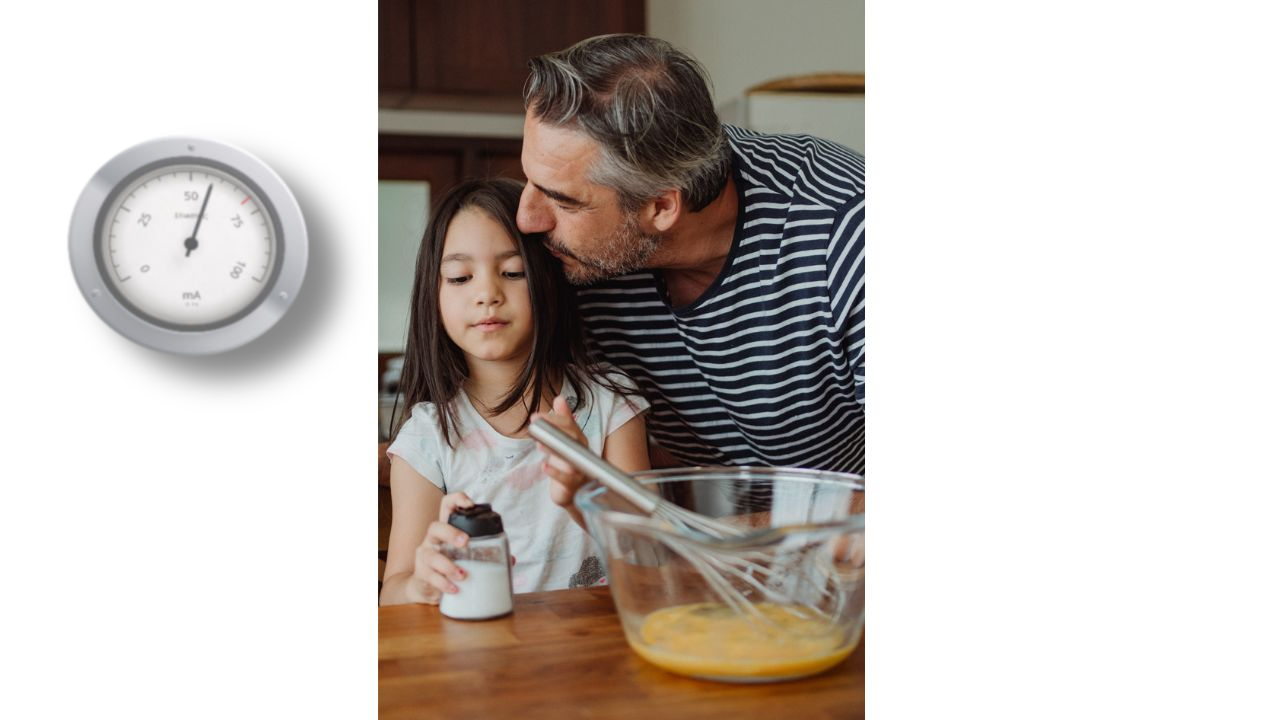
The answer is 57.5 mA
